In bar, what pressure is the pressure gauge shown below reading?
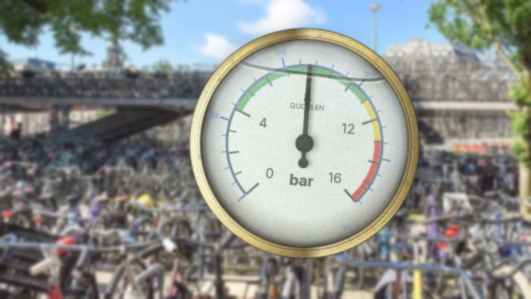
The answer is 8 bar
